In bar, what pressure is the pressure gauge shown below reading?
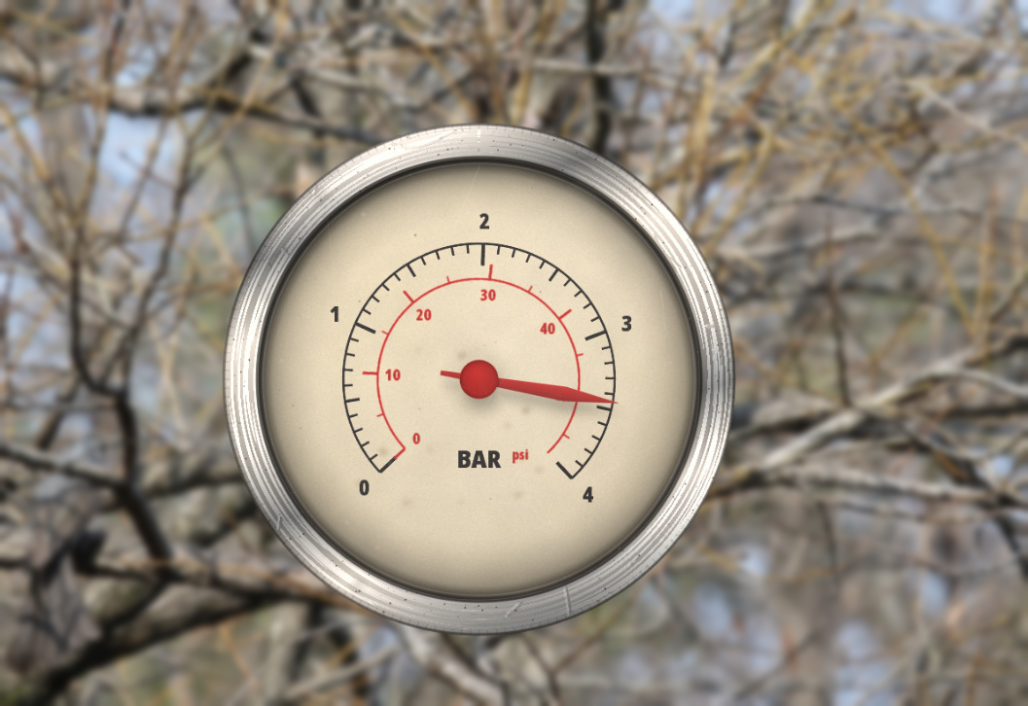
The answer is 3.45 bar
